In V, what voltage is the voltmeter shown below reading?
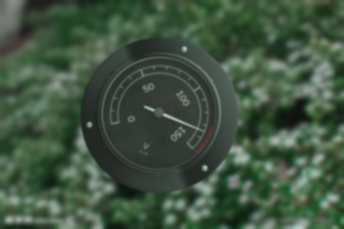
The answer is 135 V
